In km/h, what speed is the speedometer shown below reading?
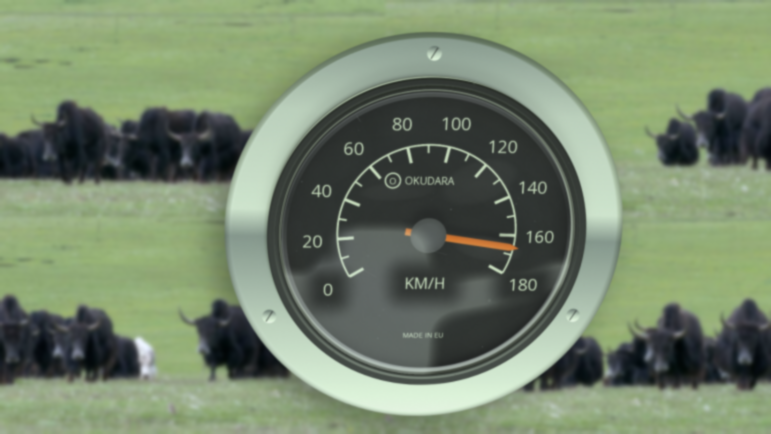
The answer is 165 km/h
